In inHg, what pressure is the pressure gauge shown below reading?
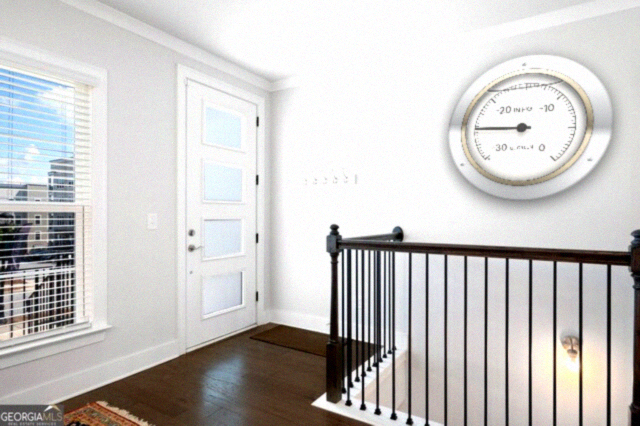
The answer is -25 inHg
